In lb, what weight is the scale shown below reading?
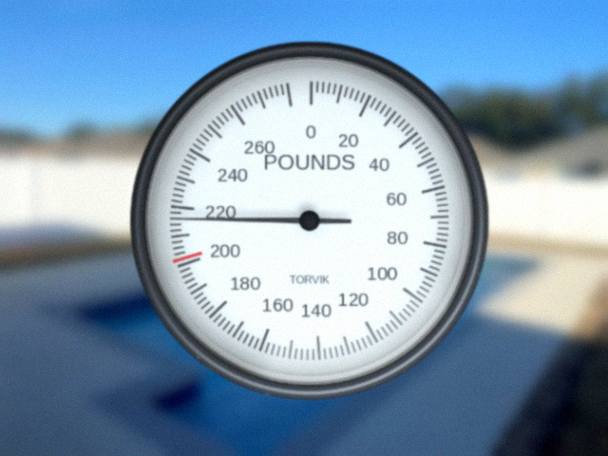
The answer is 216 lb
